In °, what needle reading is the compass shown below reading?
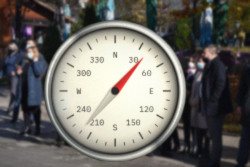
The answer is 40 °
